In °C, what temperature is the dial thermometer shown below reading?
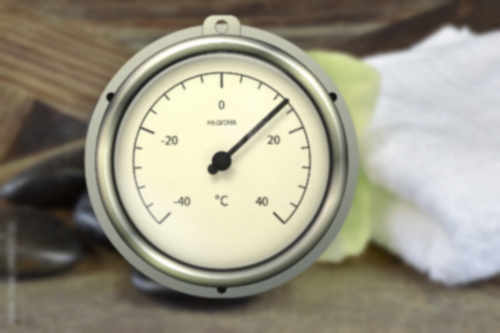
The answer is 14 °C
